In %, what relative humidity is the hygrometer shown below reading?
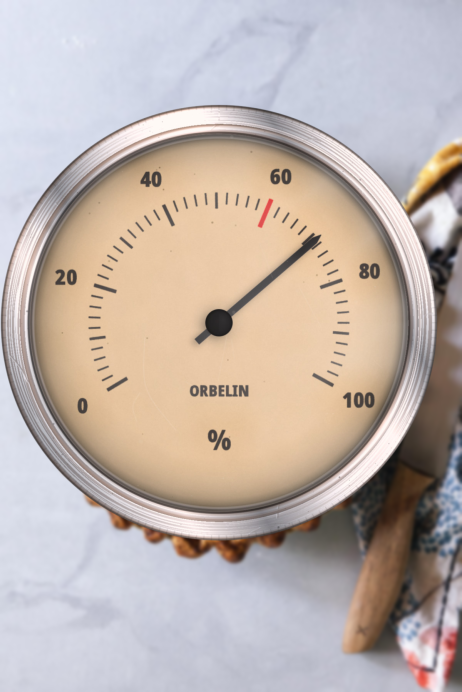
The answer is 71 %
